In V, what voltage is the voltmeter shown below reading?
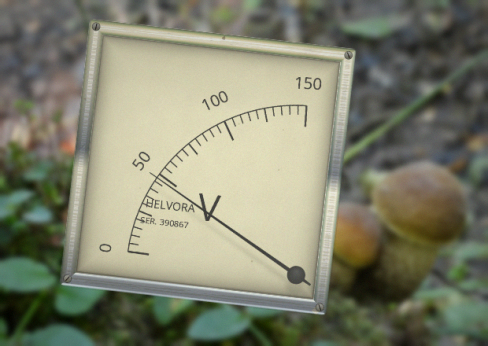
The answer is 47.5 V
